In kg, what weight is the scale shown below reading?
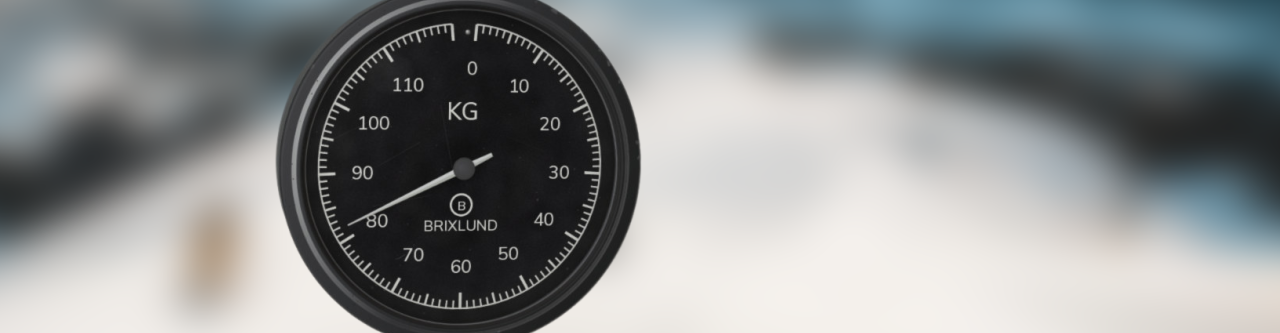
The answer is 82 kg
